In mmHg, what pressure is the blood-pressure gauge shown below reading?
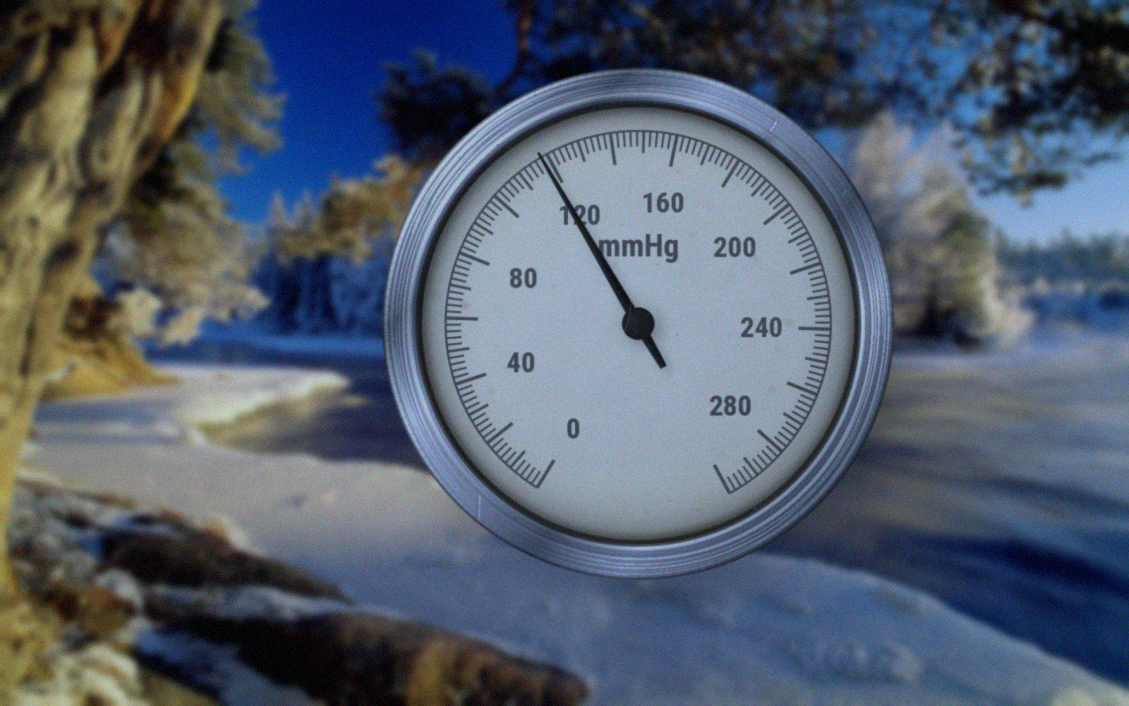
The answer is 118 mmHg
